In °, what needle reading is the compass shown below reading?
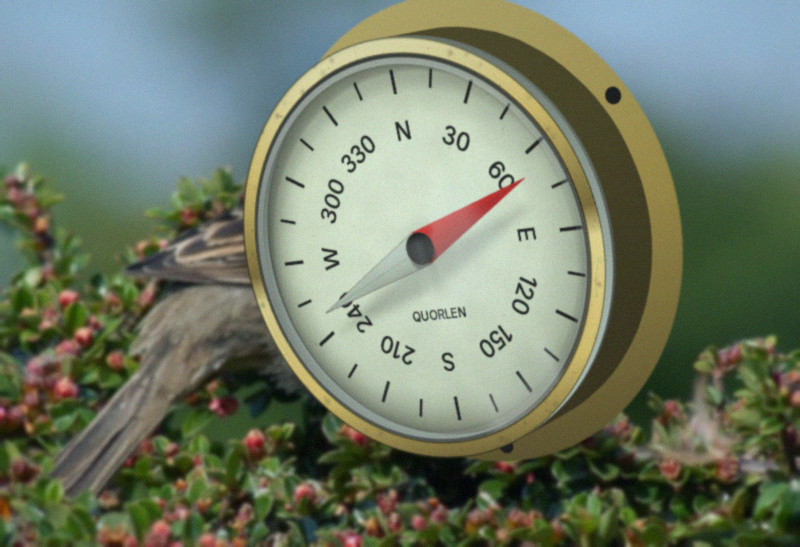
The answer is 67.5 °
